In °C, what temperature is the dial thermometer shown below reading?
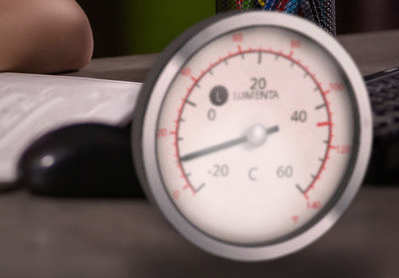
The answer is -12 °C
